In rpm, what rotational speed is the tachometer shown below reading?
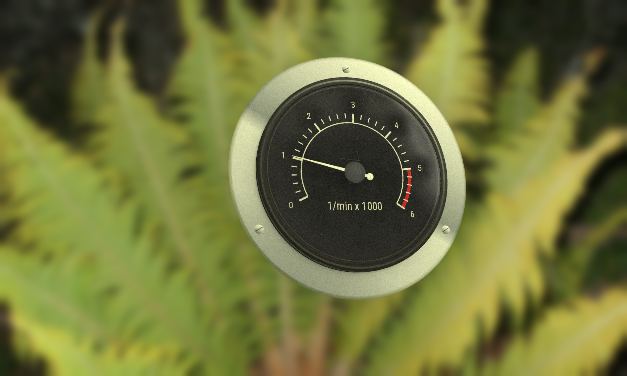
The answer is 1000 rpm
